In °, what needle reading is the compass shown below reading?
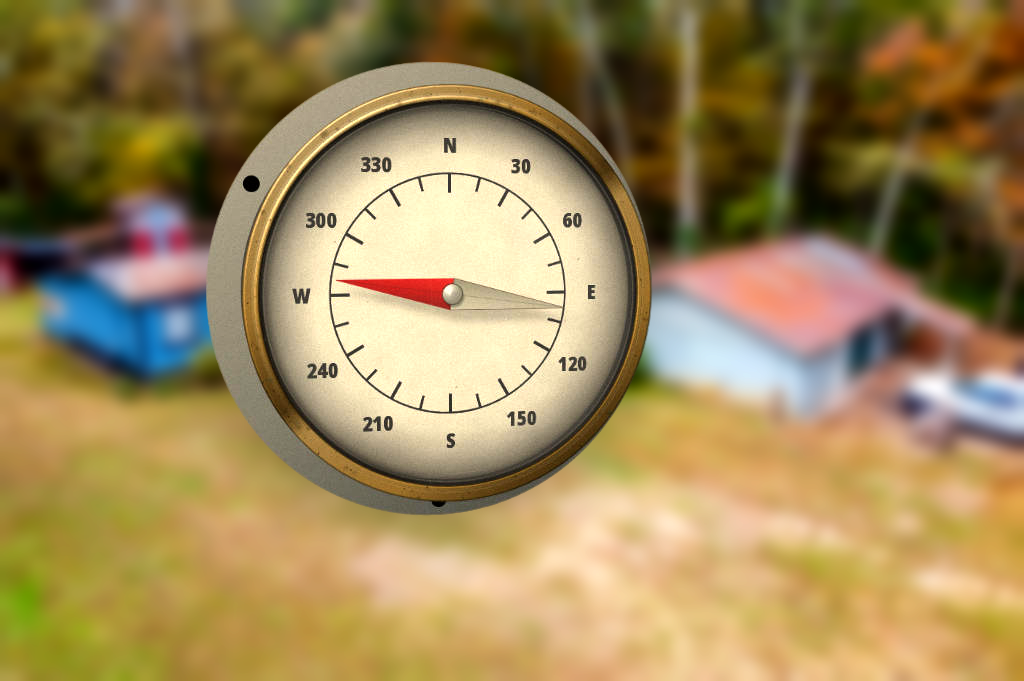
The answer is 277.5 °
